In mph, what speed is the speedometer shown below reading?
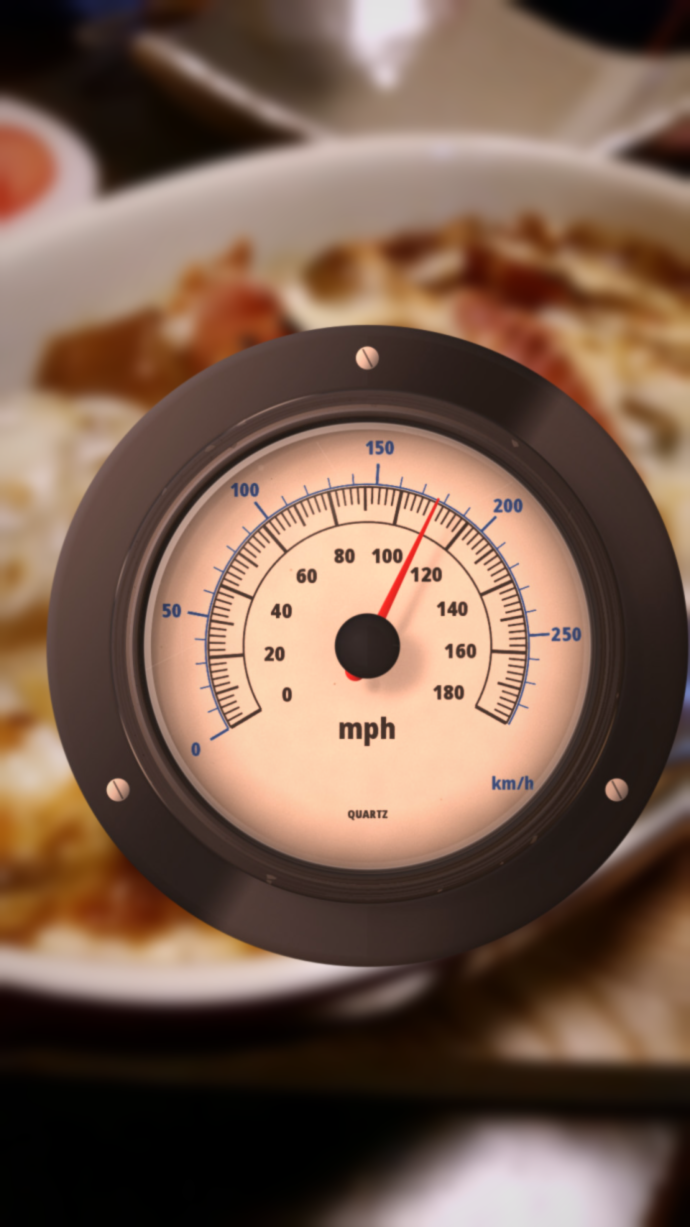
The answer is 110 mph
